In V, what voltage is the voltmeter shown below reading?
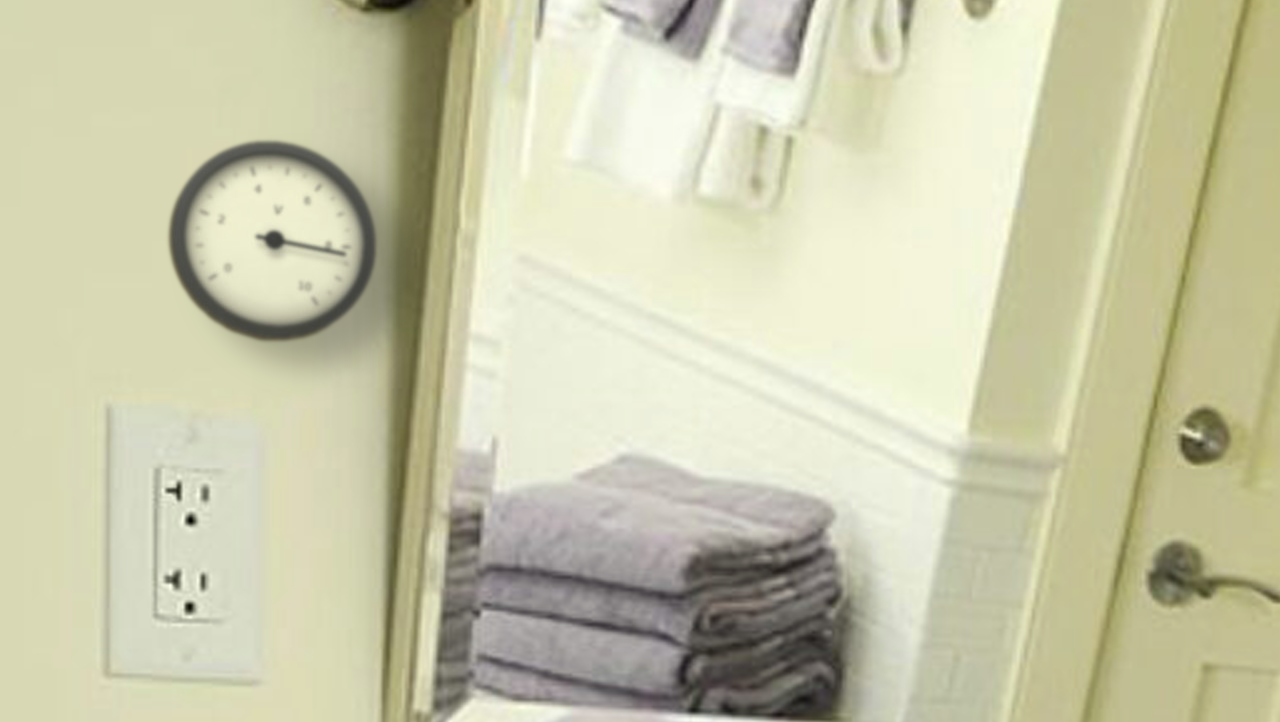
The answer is 8.25 V
